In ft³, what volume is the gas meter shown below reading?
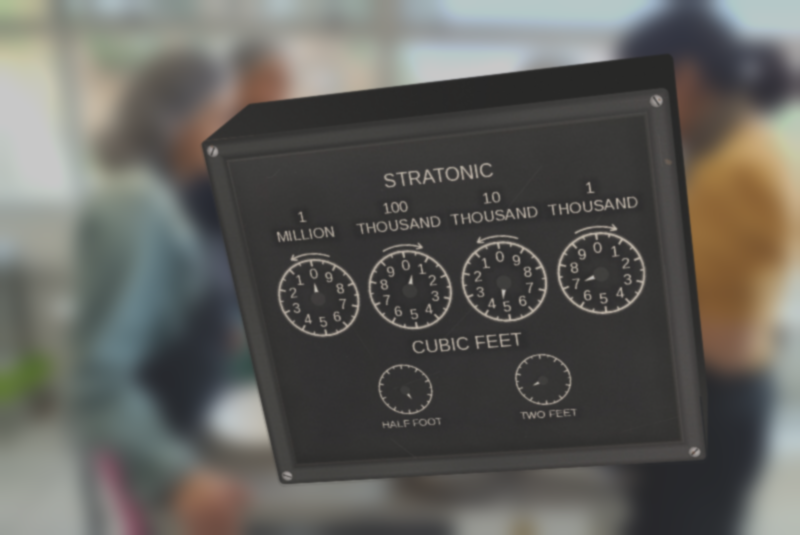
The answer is 4700 ft³
